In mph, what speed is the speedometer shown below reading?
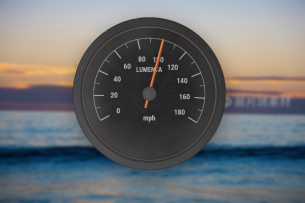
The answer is 100 mph
